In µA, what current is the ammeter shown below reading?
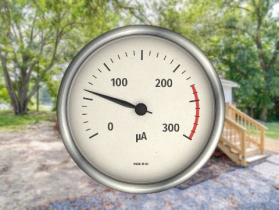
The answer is 60 µA
